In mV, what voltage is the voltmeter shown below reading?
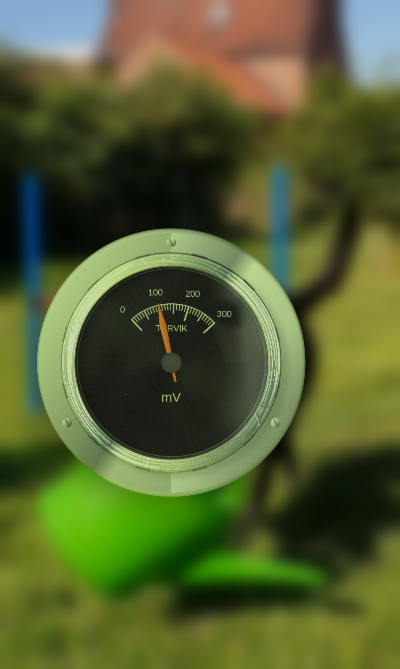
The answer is 100 mV
